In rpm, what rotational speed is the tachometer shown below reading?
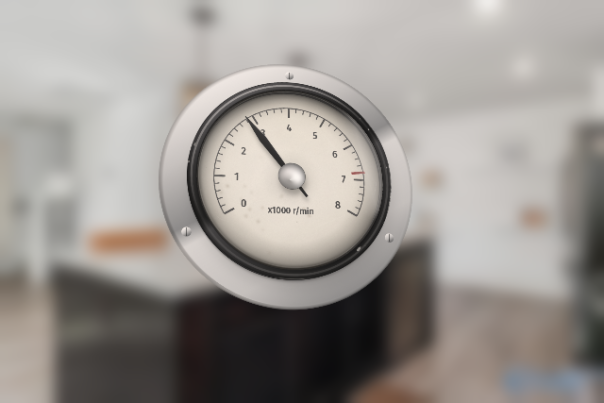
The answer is 2800 rpm
